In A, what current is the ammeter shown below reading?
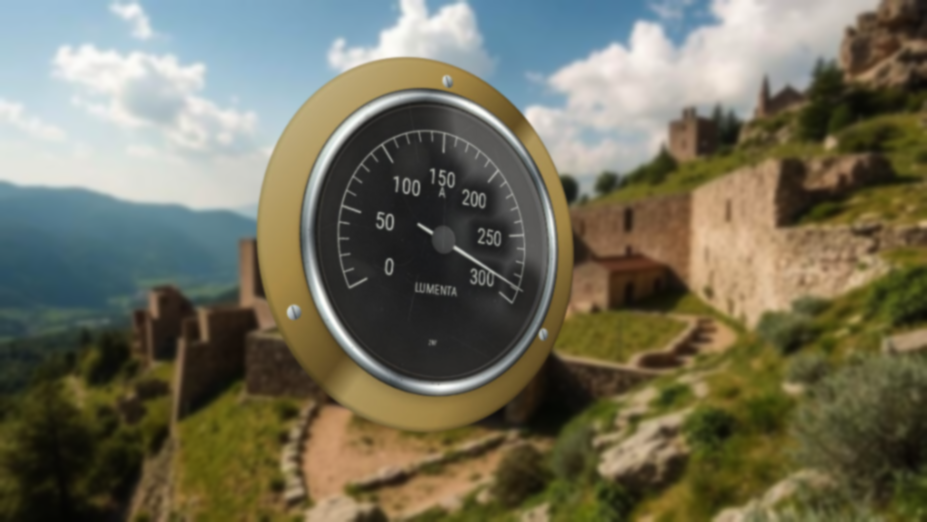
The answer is 290 A
